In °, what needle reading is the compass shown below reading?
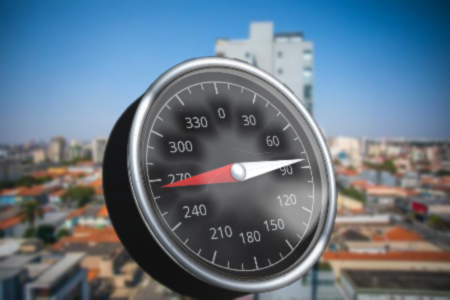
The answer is 265 °
